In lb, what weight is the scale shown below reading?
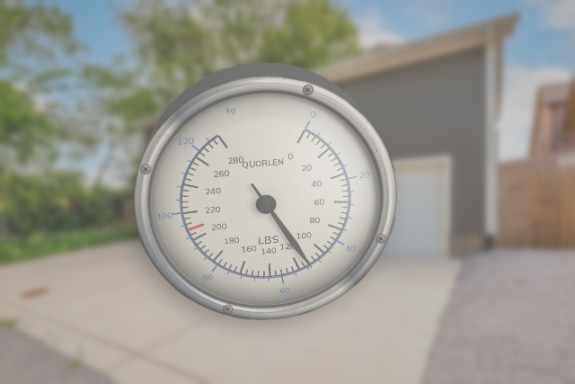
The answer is 112 lb
